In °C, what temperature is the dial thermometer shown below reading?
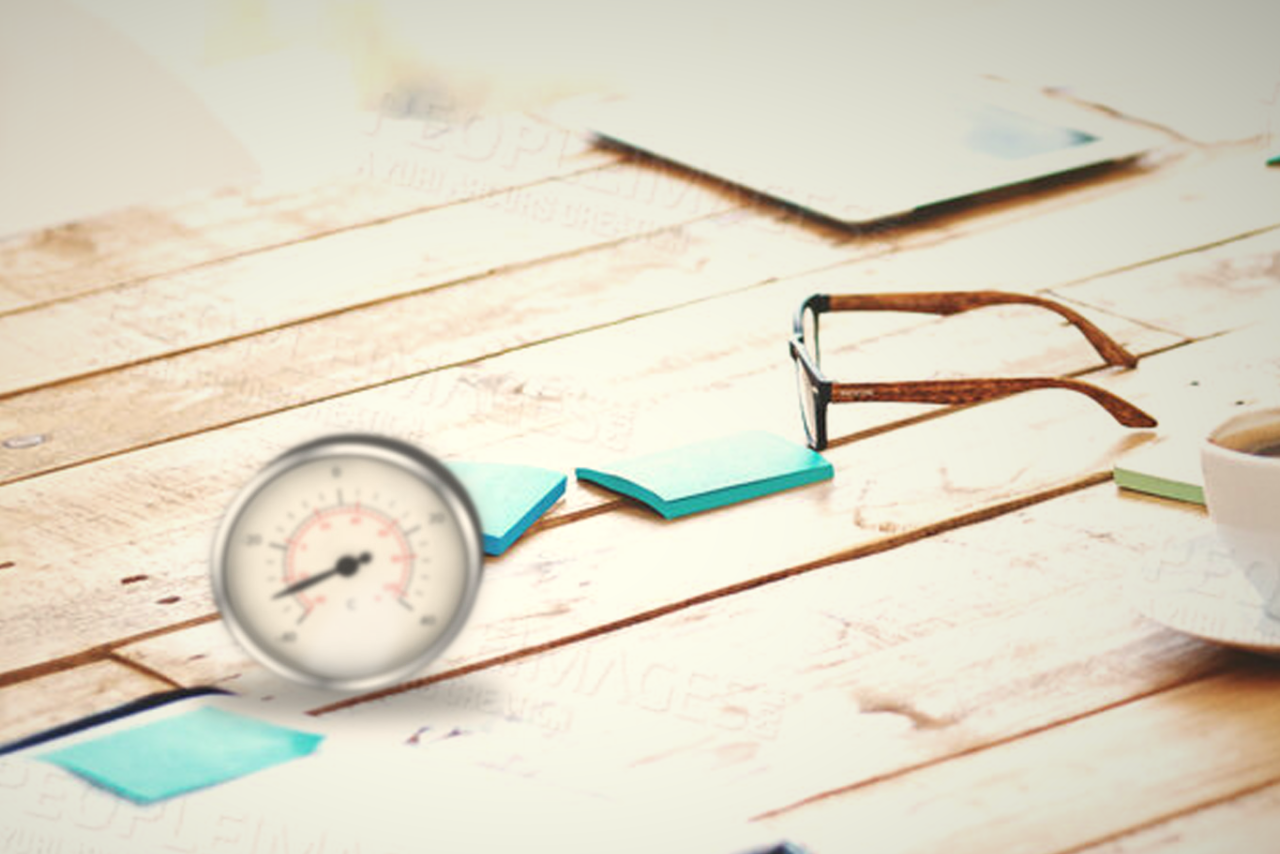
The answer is -32 °C
